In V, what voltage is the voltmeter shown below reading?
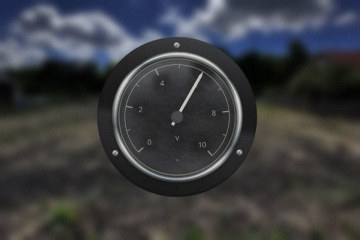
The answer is 6 V
